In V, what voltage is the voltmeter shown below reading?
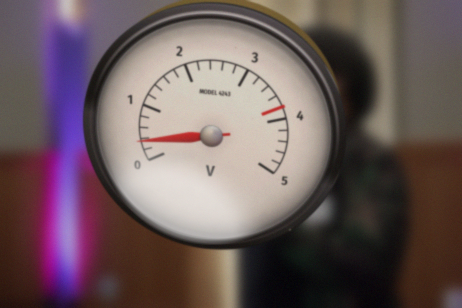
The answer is 0.4 V
